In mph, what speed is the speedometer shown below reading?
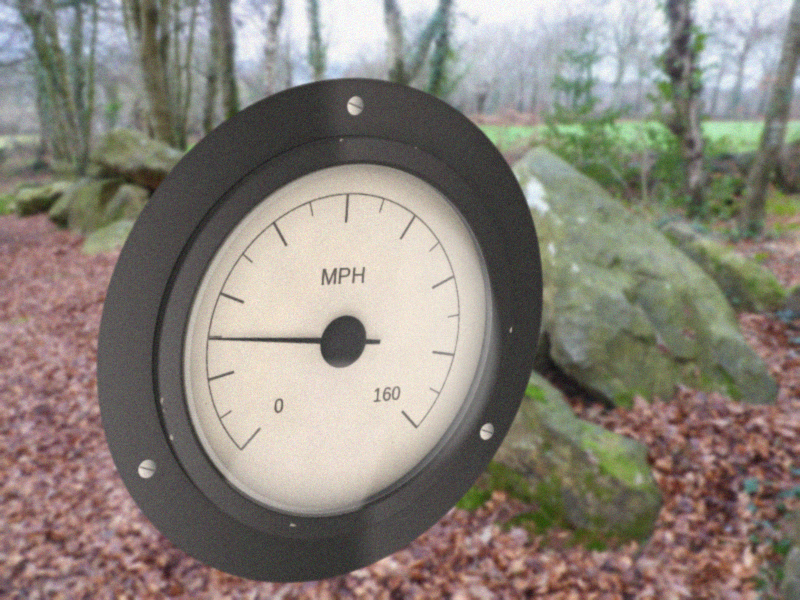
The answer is 30 mph
